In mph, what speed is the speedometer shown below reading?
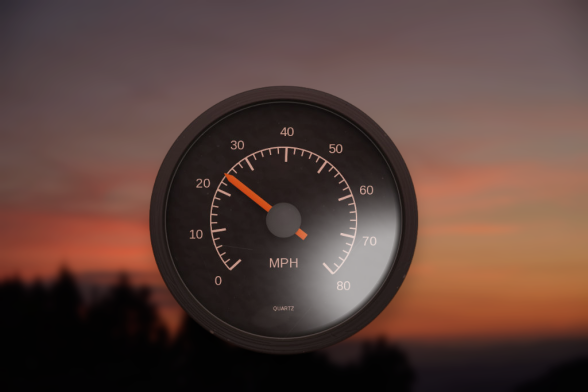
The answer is 24 mph
